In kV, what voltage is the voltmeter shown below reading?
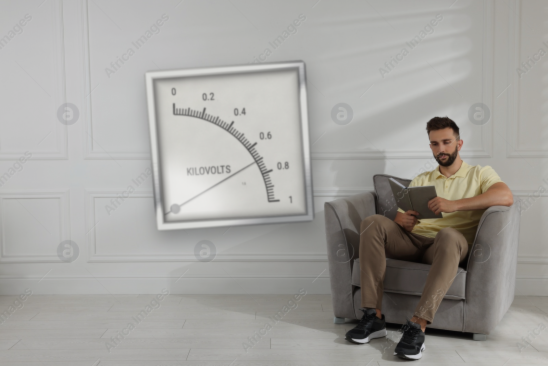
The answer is 0.7 kV
